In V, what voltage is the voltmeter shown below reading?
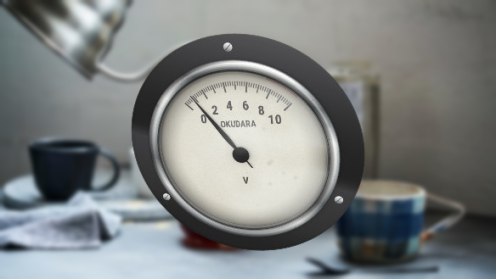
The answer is 1 V
